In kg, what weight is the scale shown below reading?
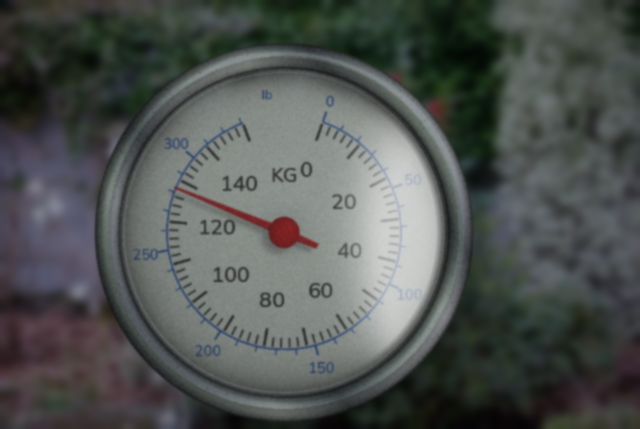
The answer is 128 kg
